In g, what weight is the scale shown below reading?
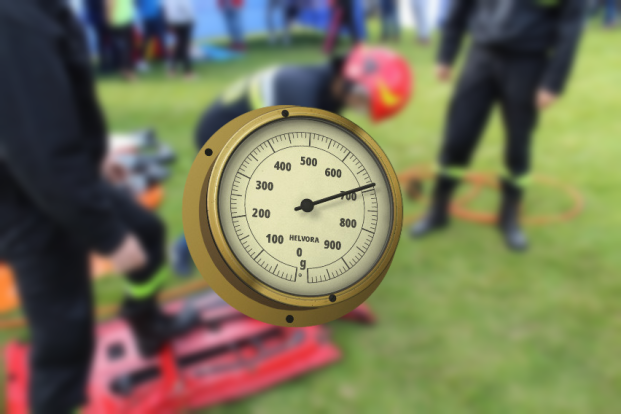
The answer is 690 g
